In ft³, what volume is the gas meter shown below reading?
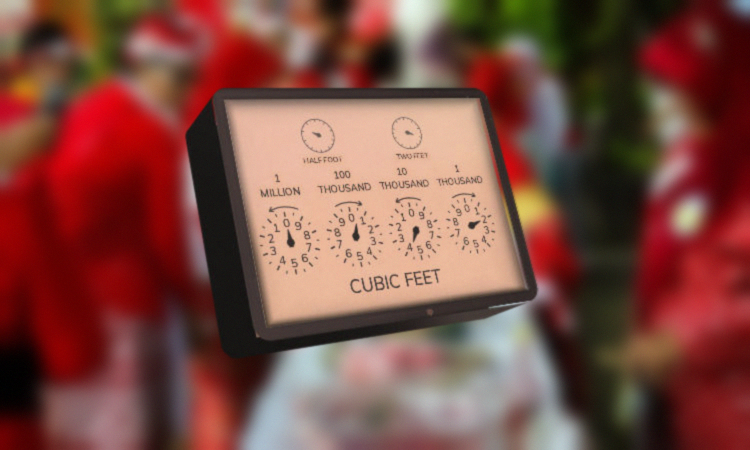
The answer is 4200 ft³
